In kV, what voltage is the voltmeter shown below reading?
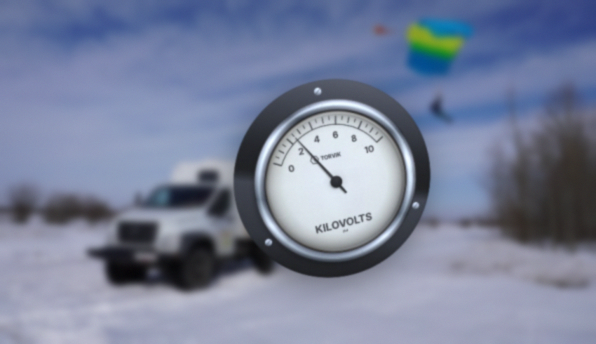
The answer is 2.5 kV
